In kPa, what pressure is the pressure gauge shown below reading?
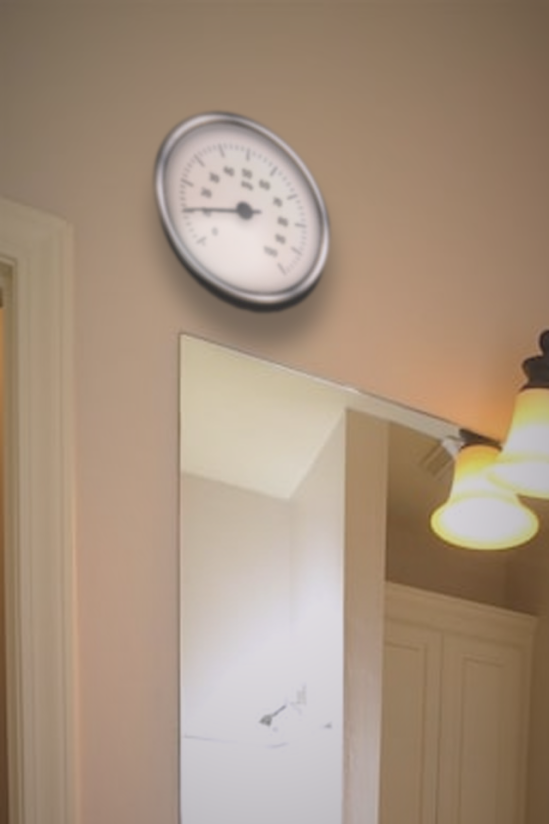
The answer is 10 kPa
